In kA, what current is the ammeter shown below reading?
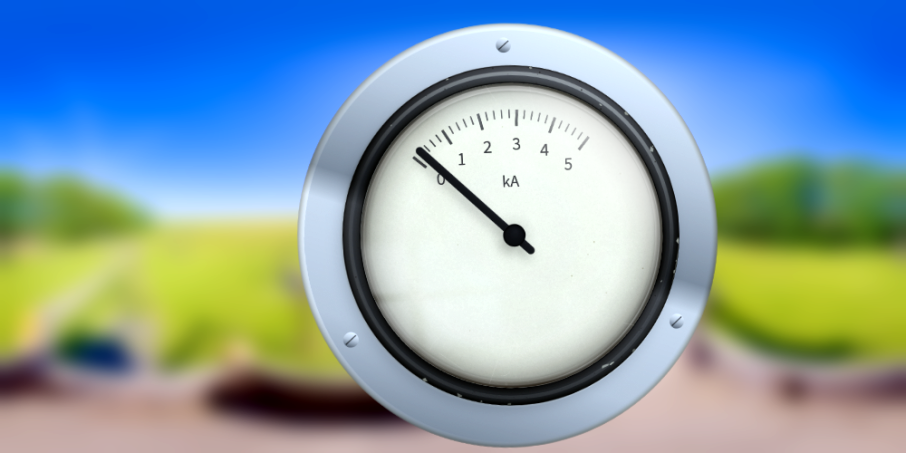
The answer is 0.2 kA
